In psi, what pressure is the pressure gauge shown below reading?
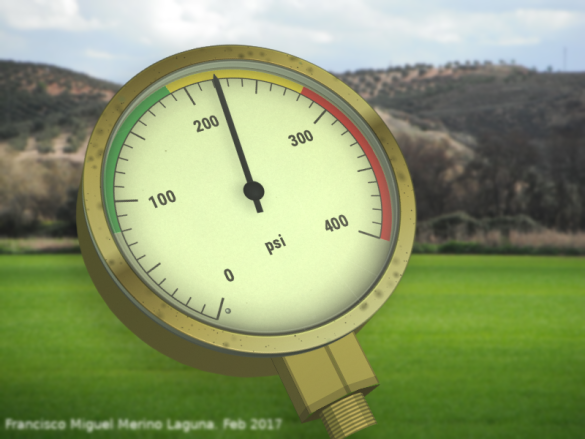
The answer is 220 psi
